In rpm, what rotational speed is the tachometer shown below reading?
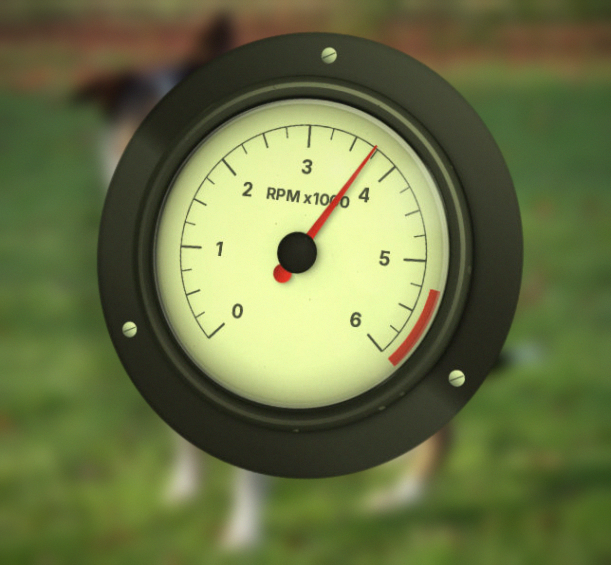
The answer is 3750 rpm
